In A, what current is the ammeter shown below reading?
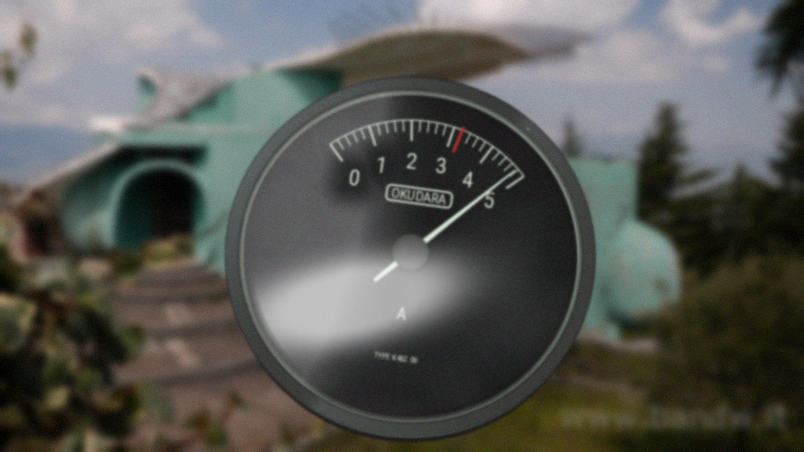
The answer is 4.8 A
